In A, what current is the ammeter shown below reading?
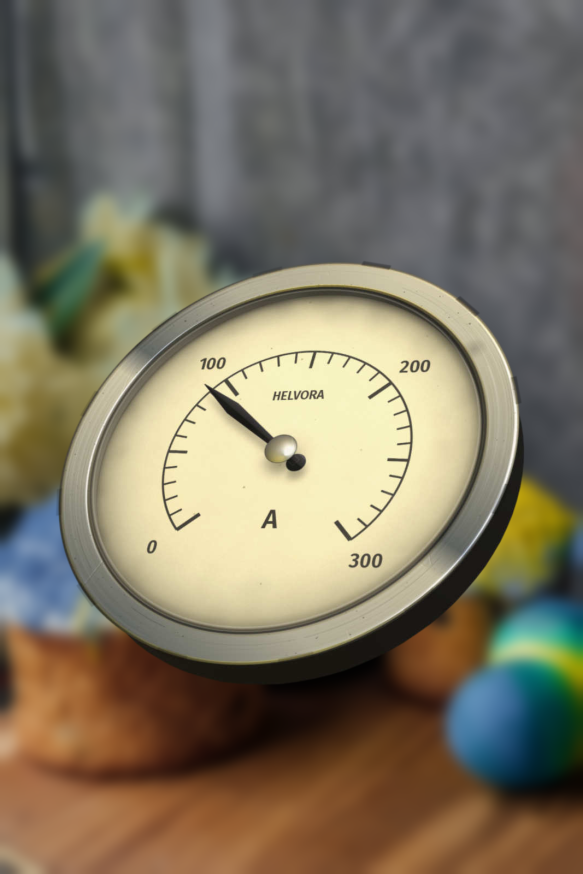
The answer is 90 A
